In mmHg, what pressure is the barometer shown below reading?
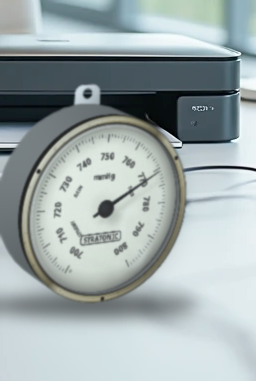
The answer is 770 mmHg
